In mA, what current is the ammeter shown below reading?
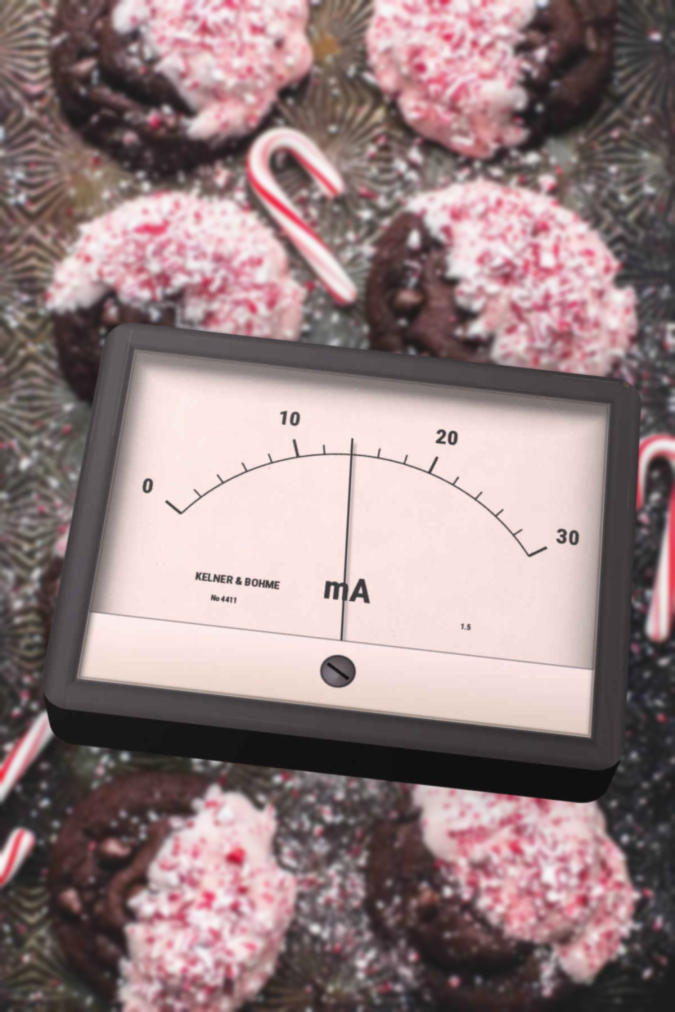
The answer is 14 mA
